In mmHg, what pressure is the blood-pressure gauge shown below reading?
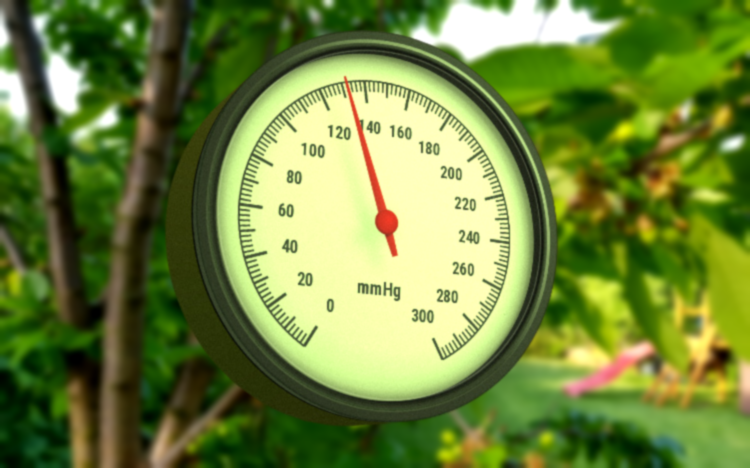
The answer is 130 mmHg
